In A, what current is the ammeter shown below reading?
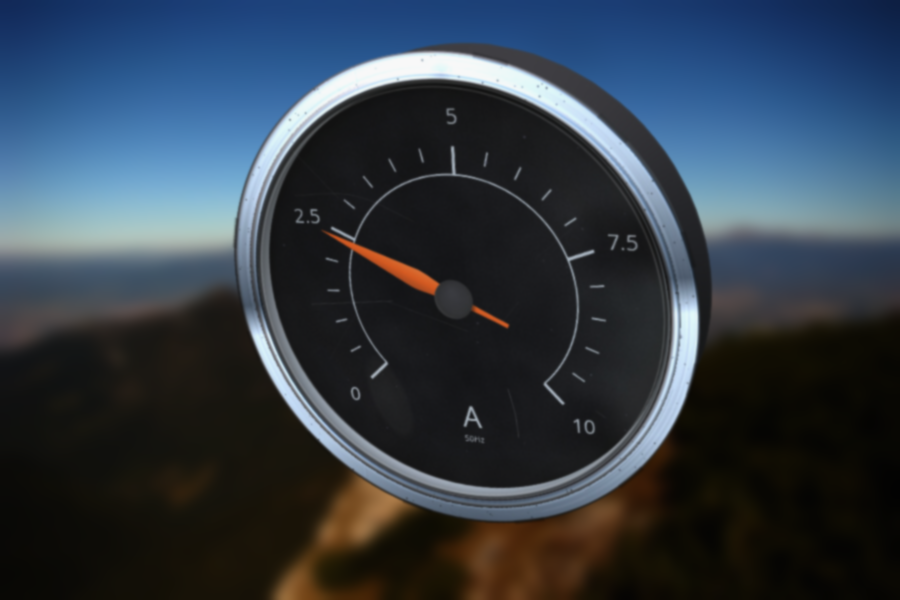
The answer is 2.5 A
